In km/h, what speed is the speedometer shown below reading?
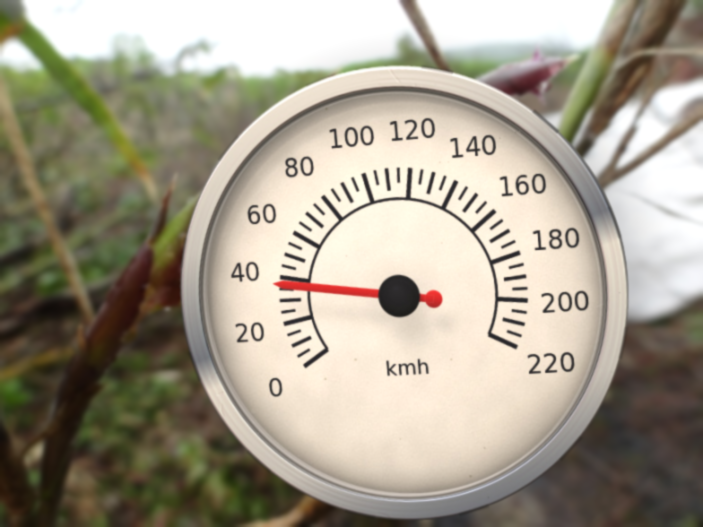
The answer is 37.5 km/h
